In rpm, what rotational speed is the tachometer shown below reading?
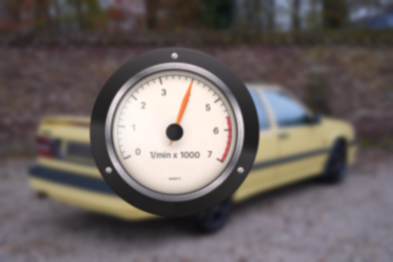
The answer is 4000 rpm
